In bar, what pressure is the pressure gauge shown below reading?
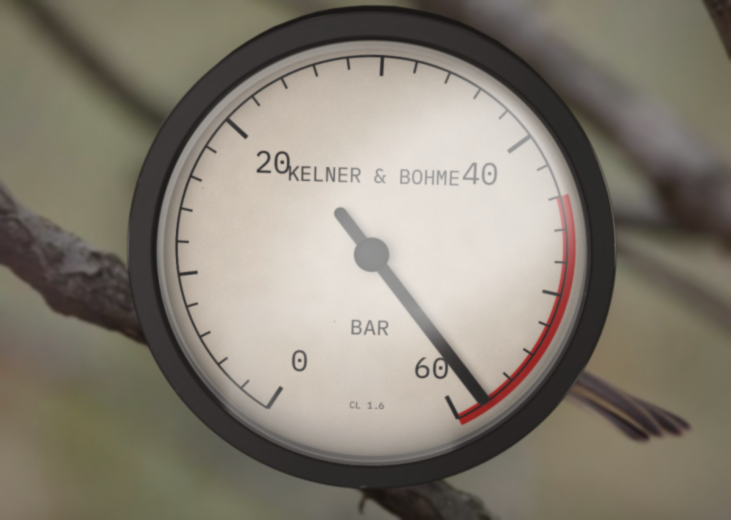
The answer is 58 bar
